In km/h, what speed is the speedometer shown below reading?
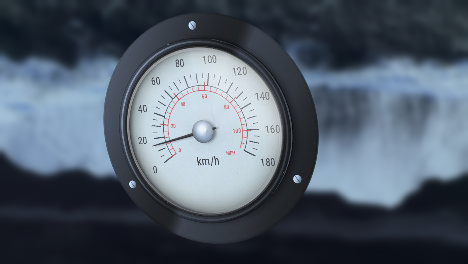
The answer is 15 km/h
